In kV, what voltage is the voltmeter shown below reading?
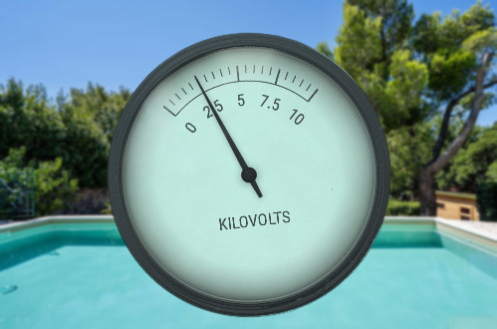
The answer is 2.5 kV
